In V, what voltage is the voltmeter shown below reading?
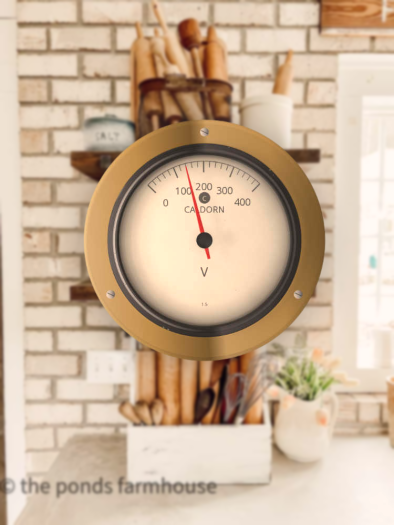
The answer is 140 V
